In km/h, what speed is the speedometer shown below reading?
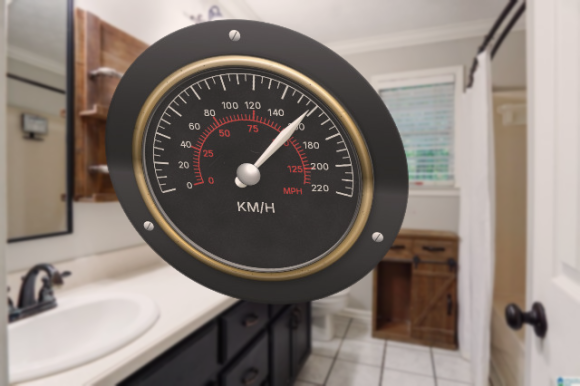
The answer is 157.5 km/h
